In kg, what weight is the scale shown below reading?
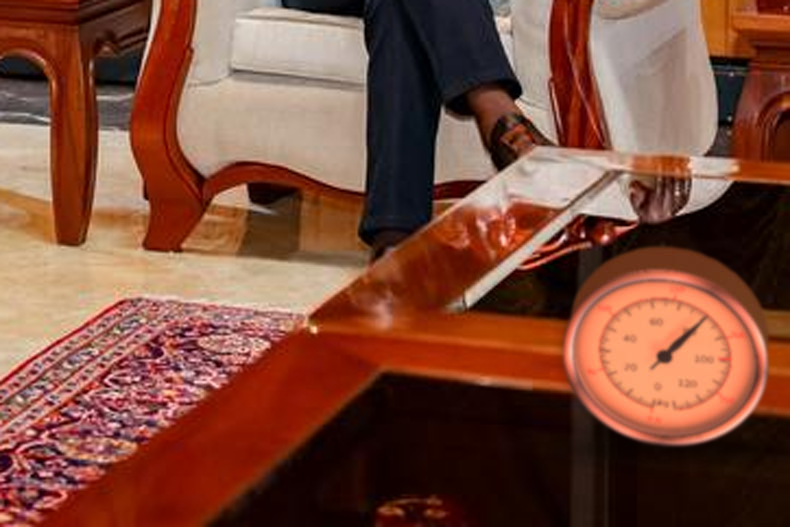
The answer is 80 kg
